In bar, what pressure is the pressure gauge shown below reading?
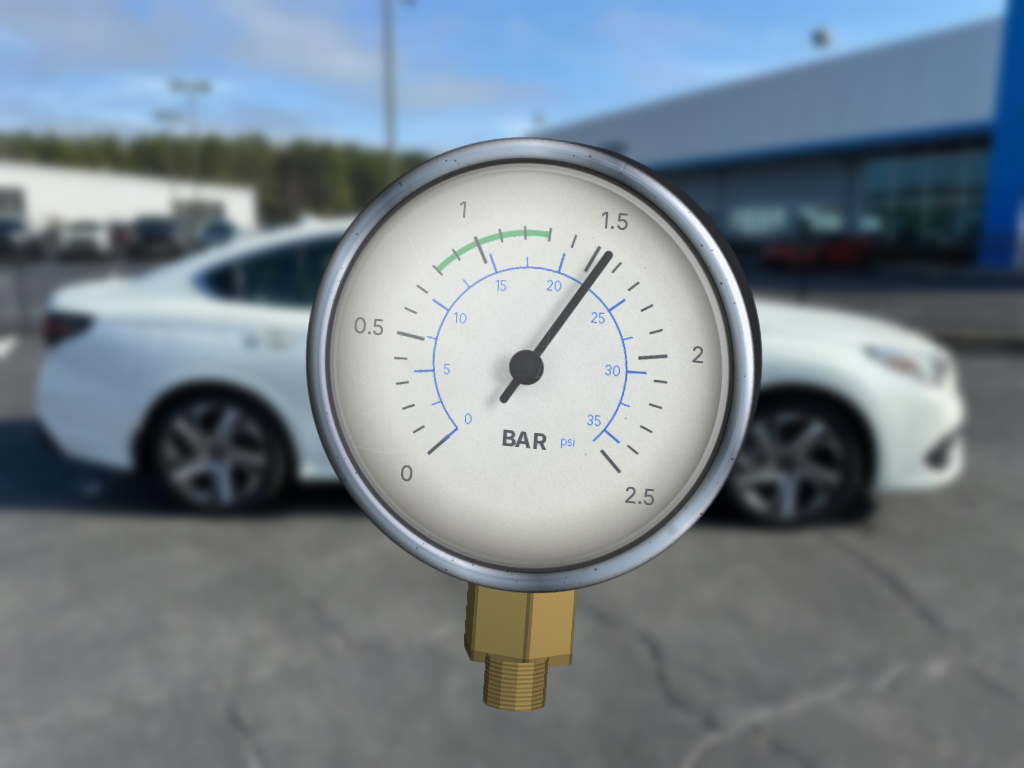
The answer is 1.55 bar
